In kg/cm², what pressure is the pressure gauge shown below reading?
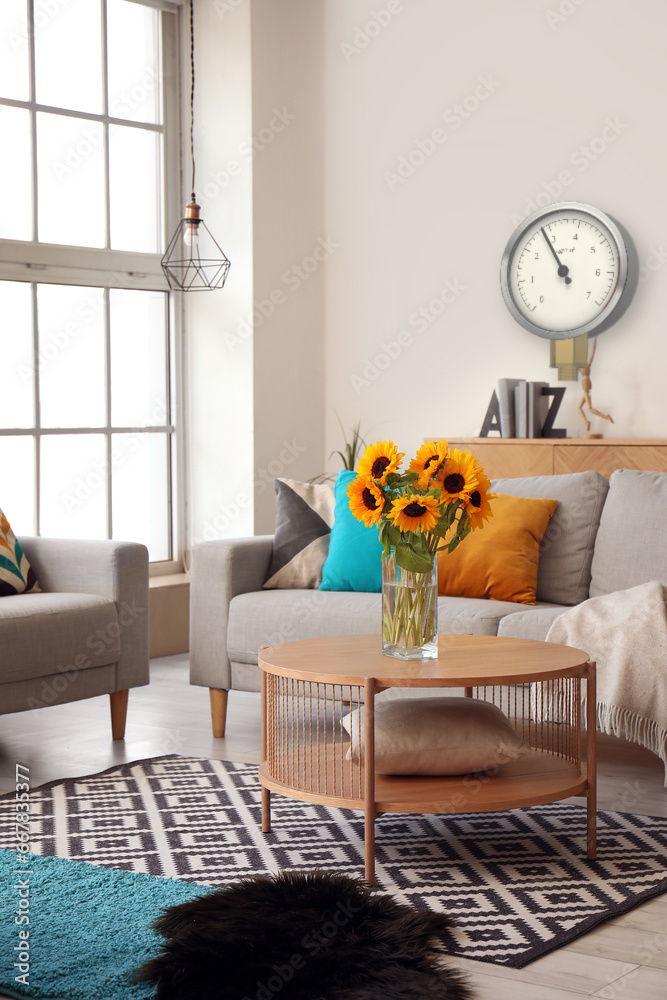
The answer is 2.8 kg/cm²
